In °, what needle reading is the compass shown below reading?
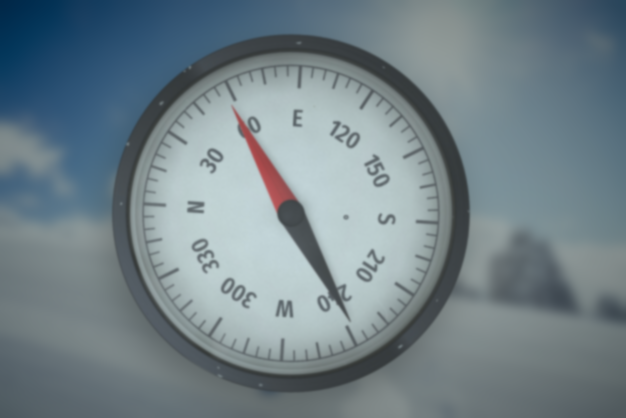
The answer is 57.5 °
